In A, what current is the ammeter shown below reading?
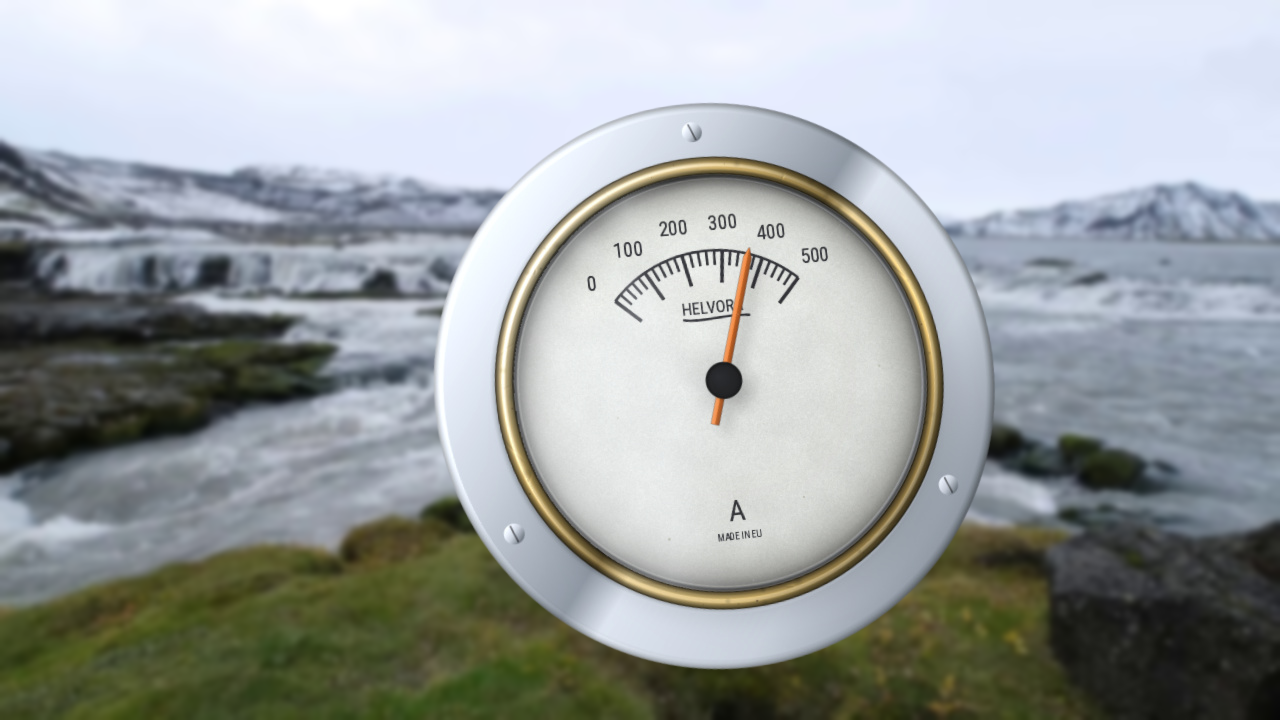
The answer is 360 A
